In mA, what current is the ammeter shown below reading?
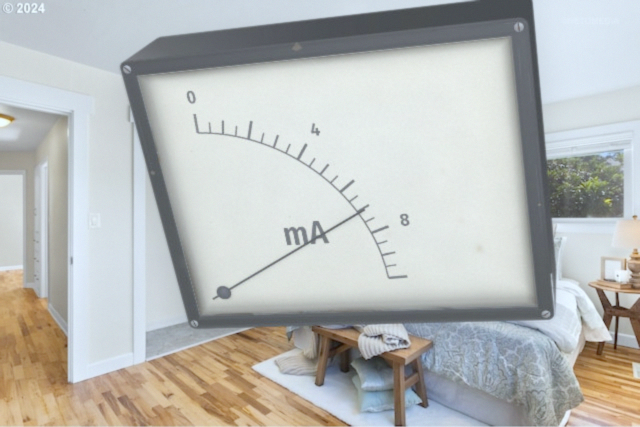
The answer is 7 mA
